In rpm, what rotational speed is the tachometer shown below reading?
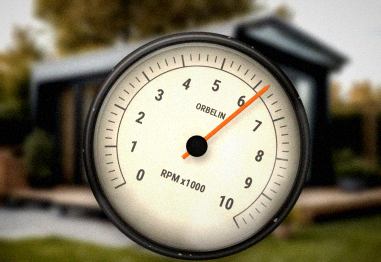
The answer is 6200 rpm
